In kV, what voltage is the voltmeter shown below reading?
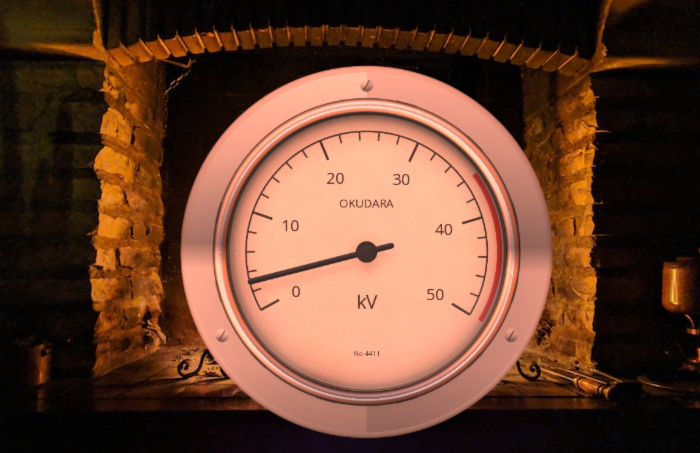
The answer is 3 kV
